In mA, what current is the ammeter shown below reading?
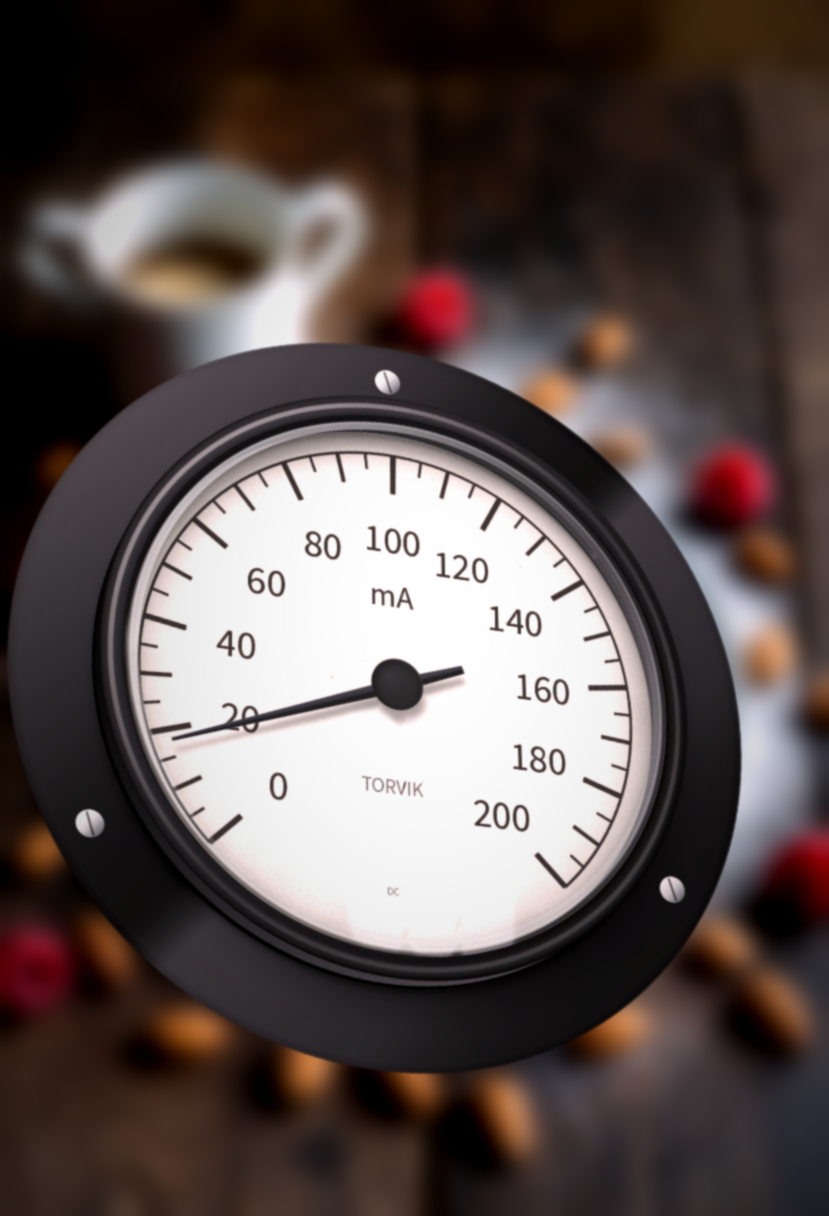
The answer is 17.5 mA
